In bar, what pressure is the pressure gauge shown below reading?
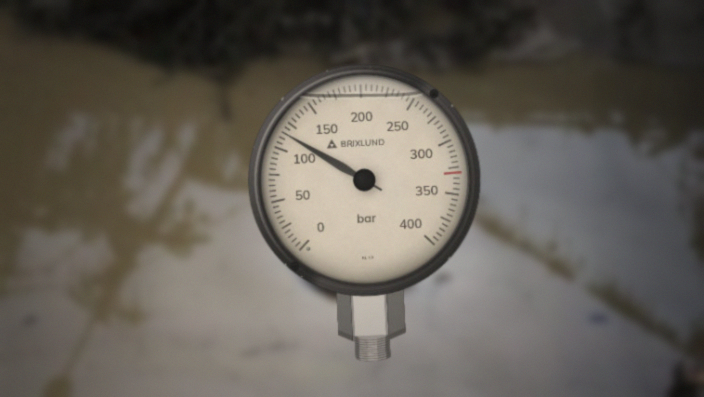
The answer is 115 bar
